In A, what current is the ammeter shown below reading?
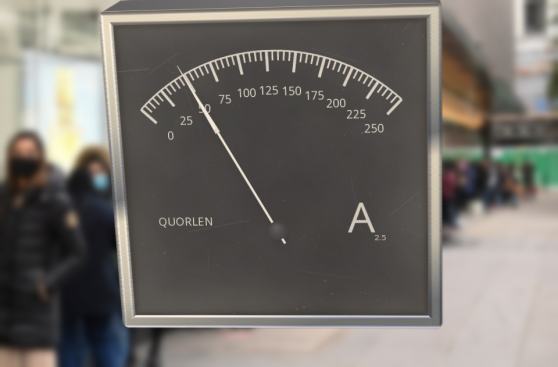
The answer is 50 A
